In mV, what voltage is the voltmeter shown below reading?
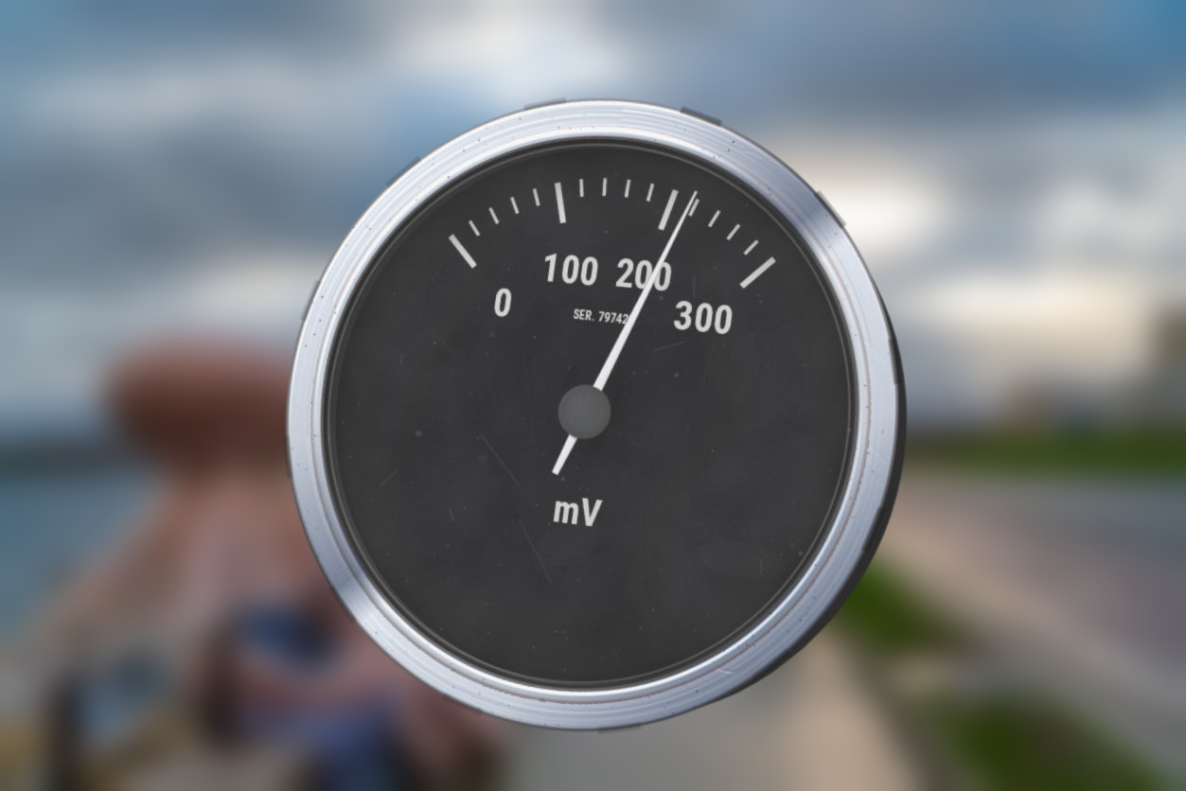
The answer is 220 mV
